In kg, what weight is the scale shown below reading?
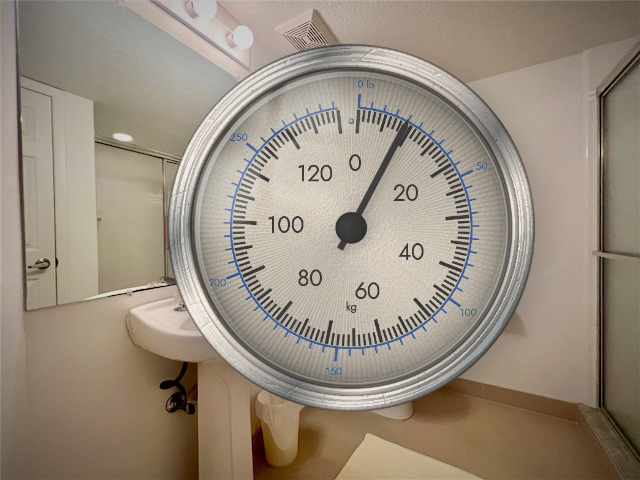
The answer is 9 kg
